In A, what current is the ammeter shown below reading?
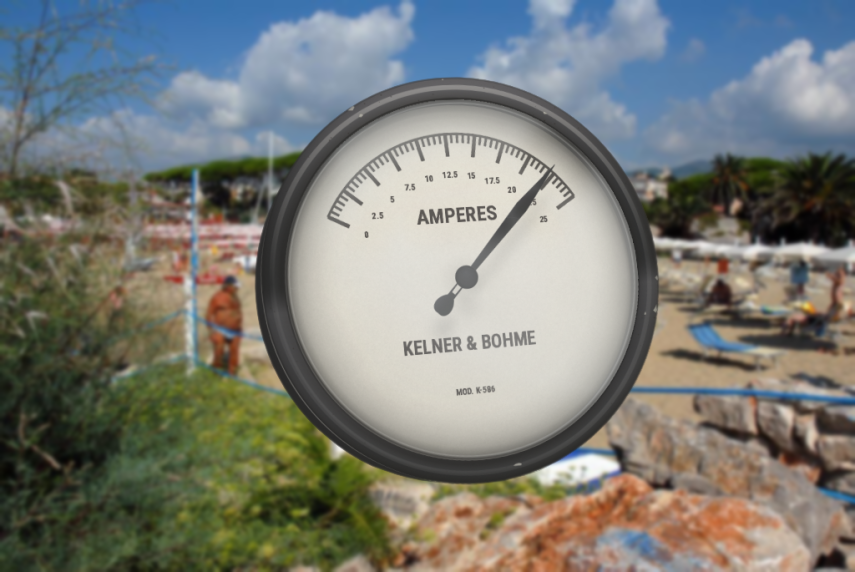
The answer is 22 A
